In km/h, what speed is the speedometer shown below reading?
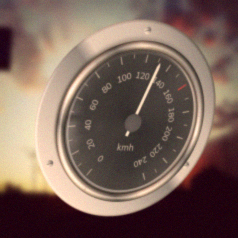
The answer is 130 km/h
